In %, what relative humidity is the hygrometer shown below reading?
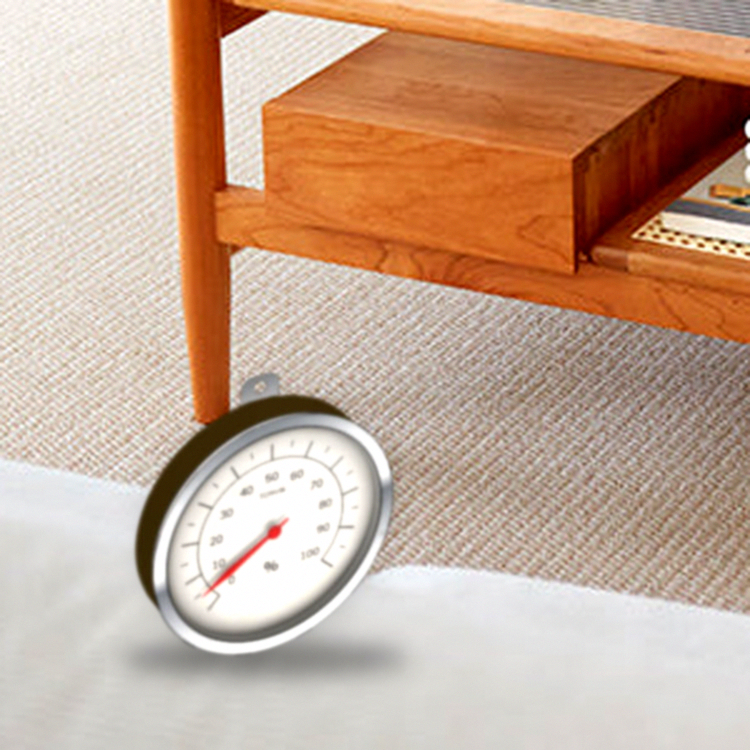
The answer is 5 %
